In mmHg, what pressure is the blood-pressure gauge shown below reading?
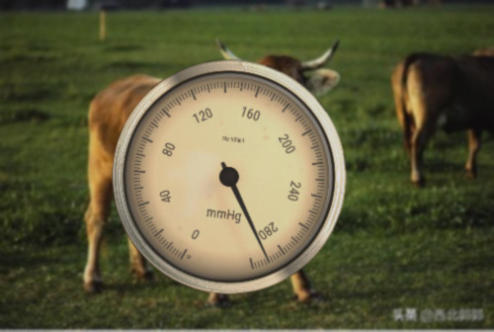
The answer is 290 mmHg
